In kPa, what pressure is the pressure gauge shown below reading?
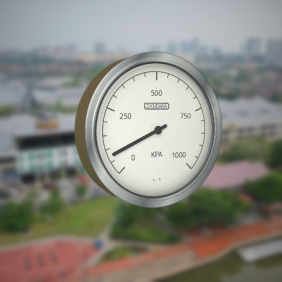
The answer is 75 kPa
